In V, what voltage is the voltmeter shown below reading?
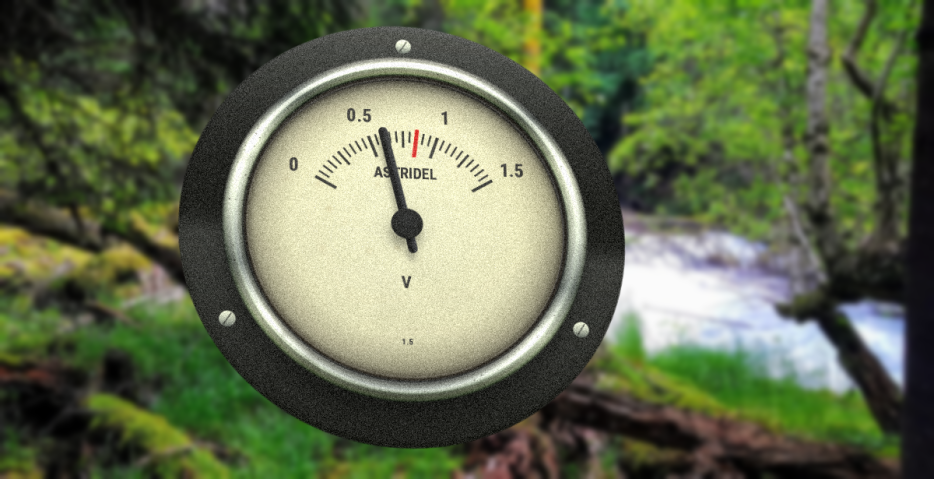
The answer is 0.6 V
